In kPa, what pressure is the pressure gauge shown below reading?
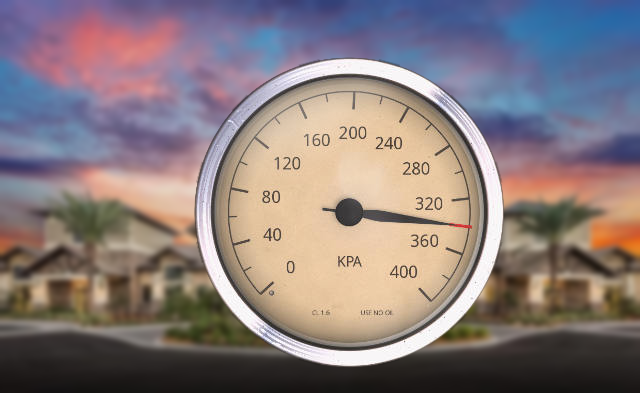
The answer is 340 kPa
